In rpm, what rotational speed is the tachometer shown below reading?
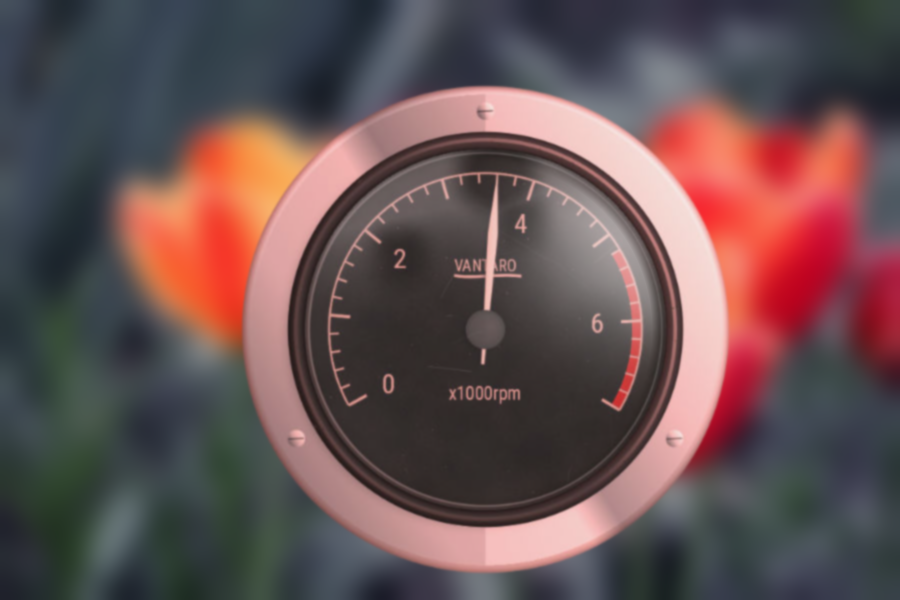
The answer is 3600 rpm
